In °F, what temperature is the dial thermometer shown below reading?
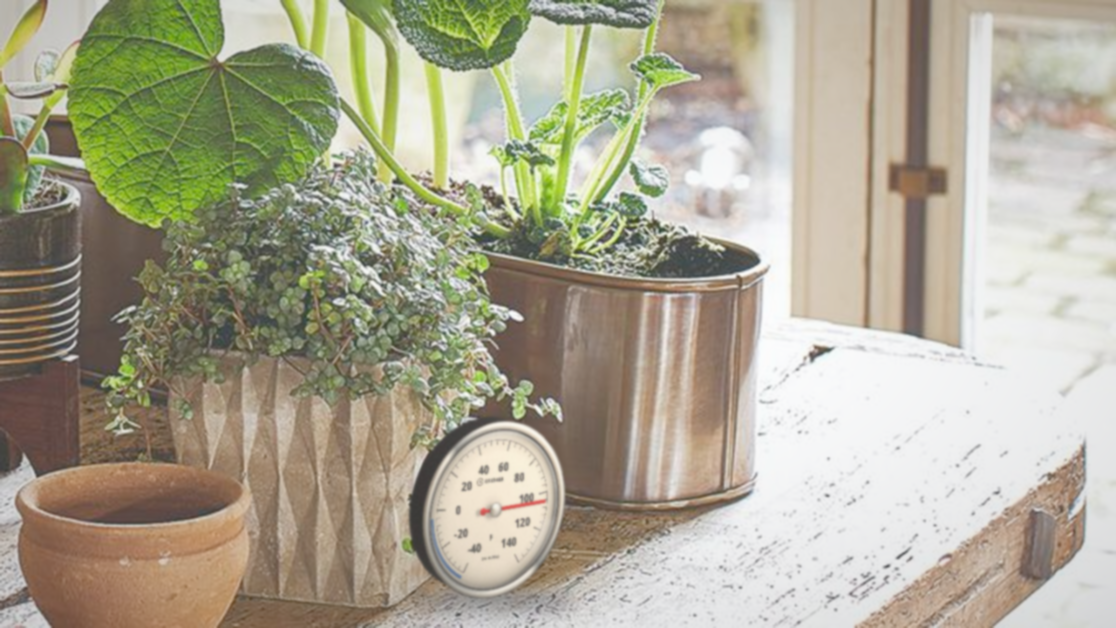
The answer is 104 °F
